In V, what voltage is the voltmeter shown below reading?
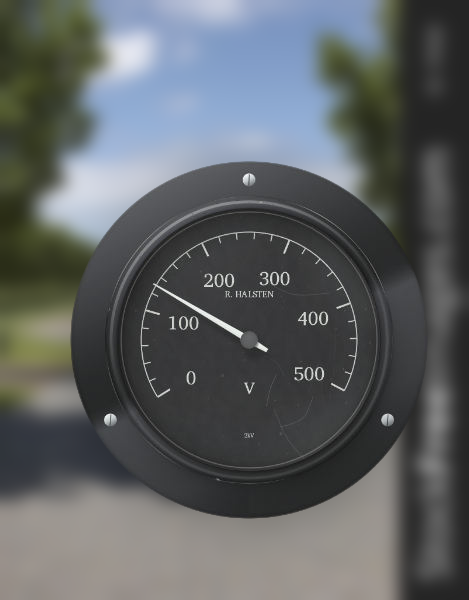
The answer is 130 V
